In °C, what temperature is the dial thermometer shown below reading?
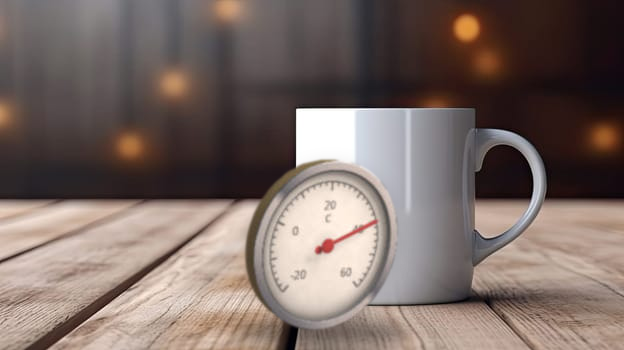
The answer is 40 °C
